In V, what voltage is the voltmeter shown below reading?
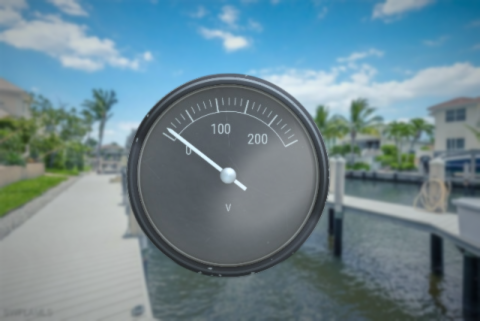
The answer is 10 V
